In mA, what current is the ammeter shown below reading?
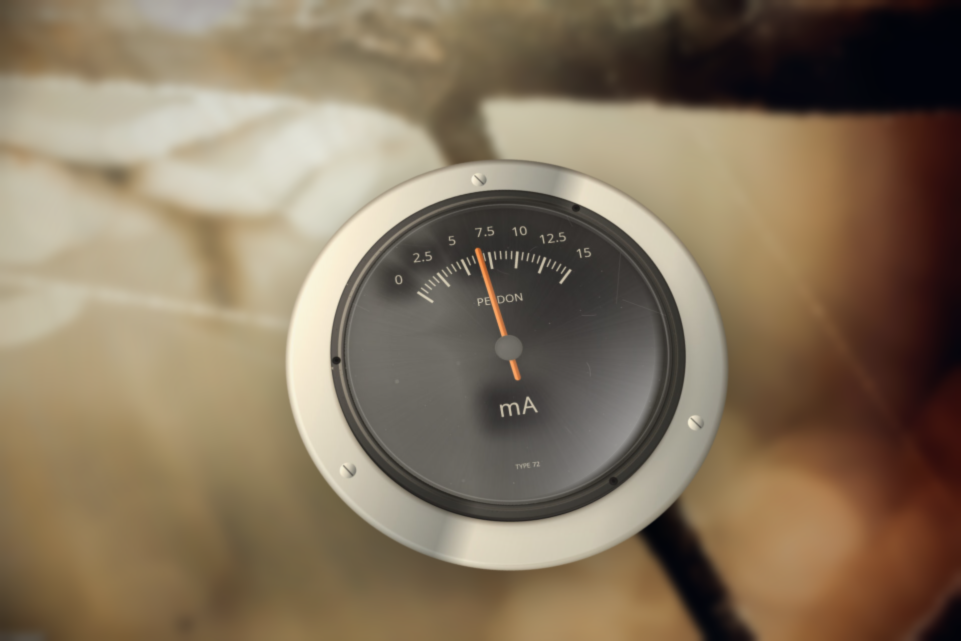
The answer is 6.5 mA
